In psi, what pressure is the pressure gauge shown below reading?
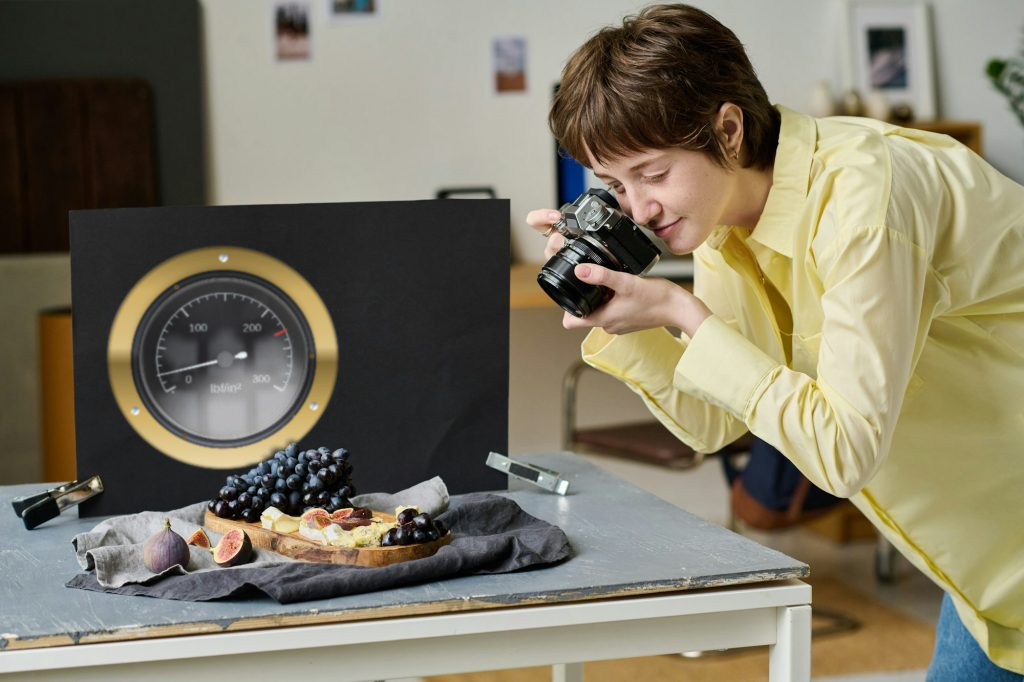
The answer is 20 psi
